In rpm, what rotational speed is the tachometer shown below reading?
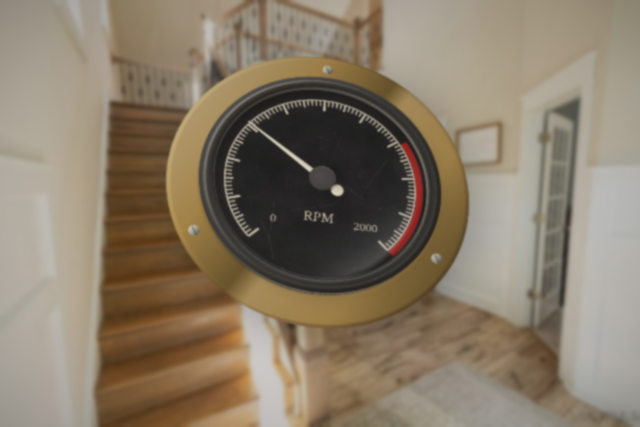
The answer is 600 rpm
